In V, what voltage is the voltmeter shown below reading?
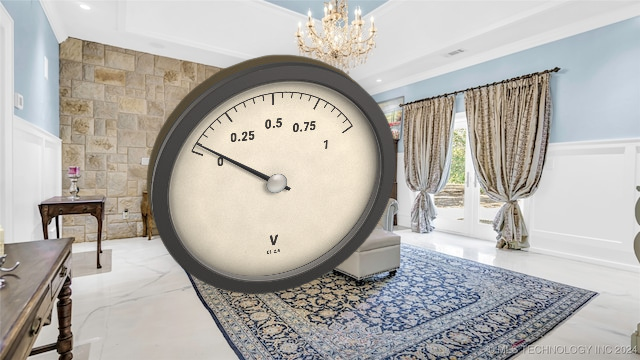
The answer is 0.05 V
